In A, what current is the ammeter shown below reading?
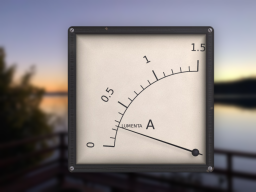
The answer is 0.25 A
